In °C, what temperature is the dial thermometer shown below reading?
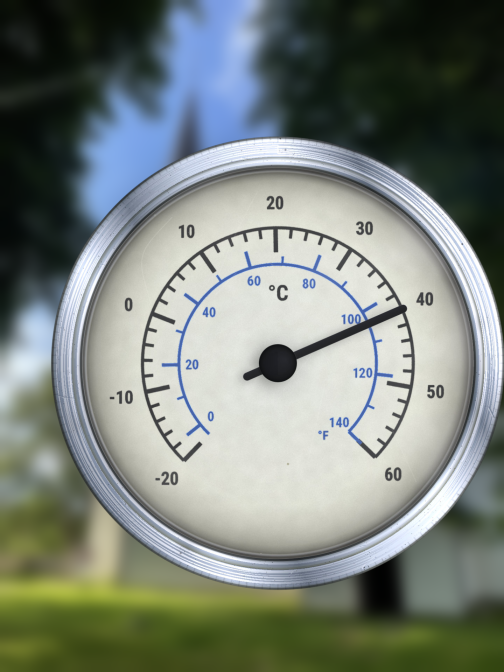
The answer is 40 °C
